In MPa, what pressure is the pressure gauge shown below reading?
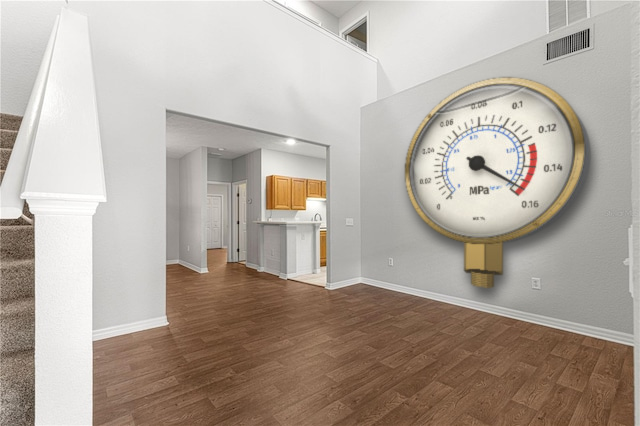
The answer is 0.155 MPa
